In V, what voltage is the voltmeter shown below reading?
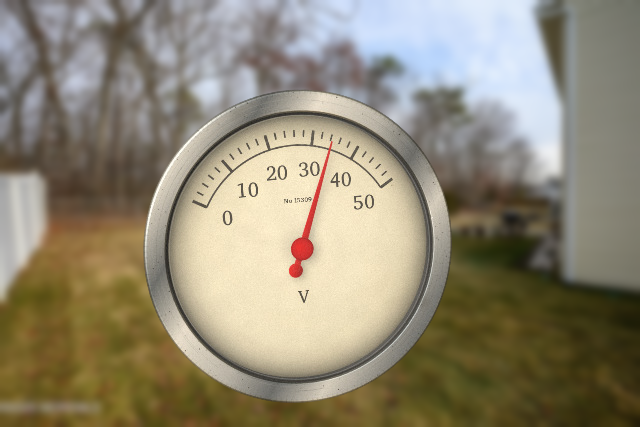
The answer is 34 V
